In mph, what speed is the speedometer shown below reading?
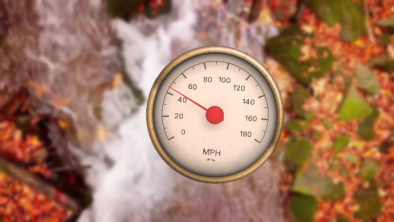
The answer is 45 mph
